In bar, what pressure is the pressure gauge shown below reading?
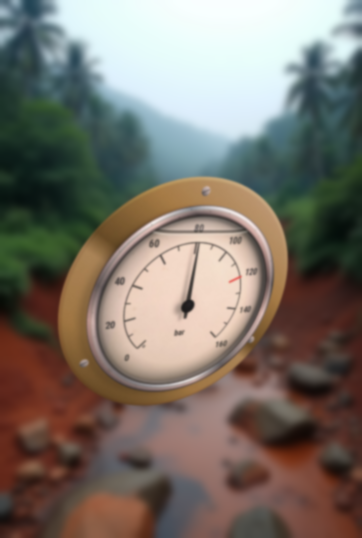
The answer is 80 bar
